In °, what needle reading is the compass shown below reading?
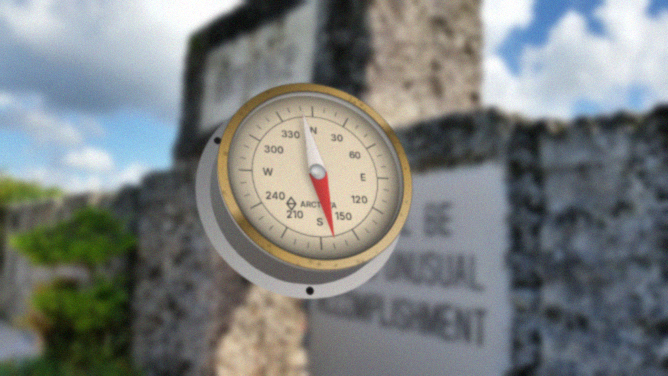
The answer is 170 °
